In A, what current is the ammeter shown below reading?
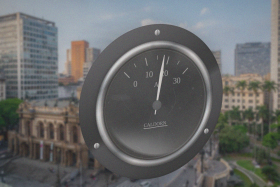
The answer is 17.5 A
